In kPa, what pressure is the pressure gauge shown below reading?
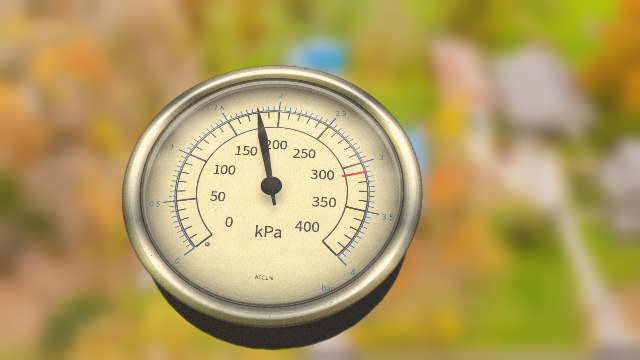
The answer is 180 kPa
